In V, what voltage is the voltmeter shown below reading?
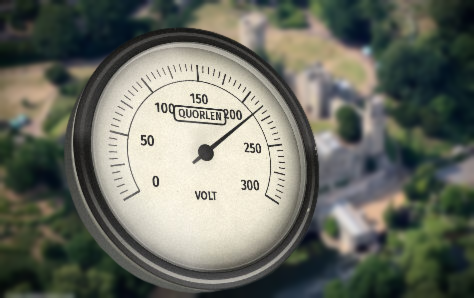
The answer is 215 V
